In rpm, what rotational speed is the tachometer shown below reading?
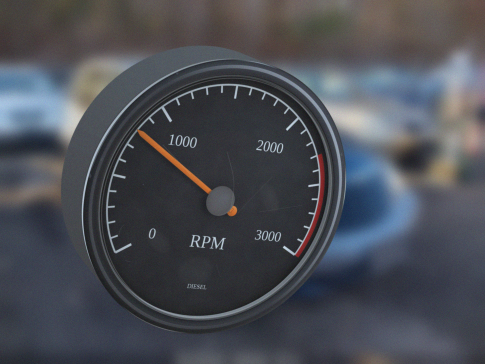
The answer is 800 rpm
